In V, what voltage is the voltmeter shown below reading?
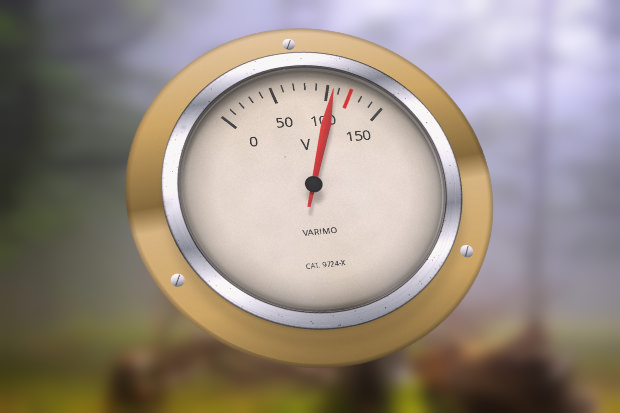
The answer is 105 V
